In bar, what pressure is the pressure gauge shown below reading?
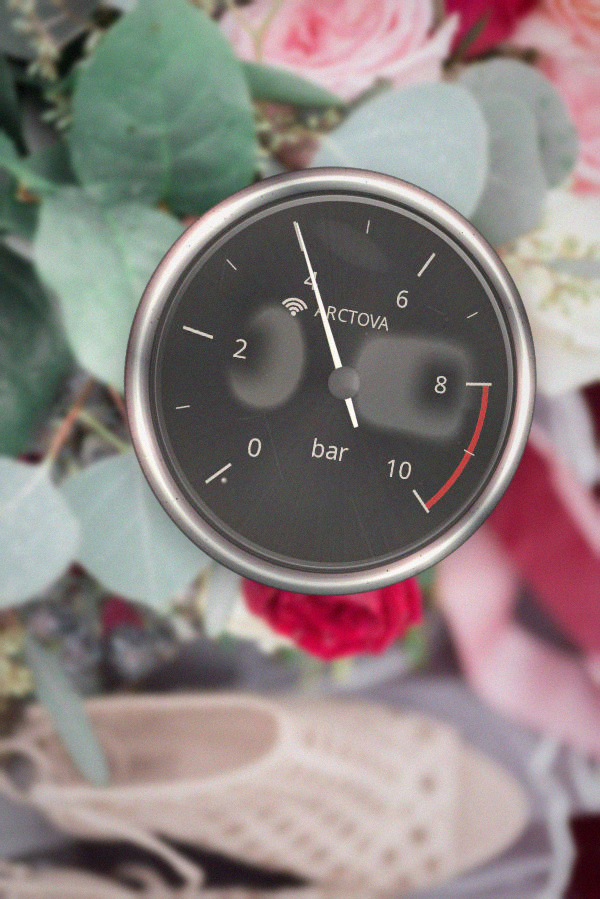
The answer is 4 bar
